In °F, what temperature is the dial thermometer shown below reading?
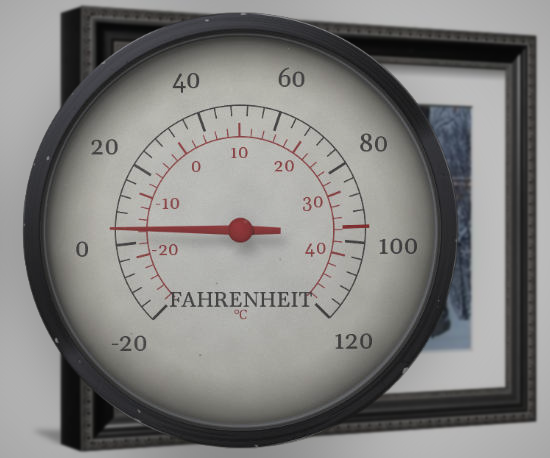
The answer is 4 °F
